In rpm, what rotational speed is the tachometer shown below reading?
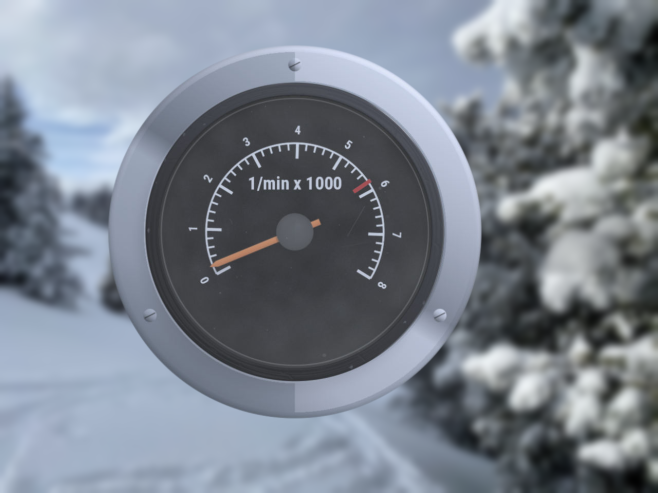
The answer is 200 rpm
